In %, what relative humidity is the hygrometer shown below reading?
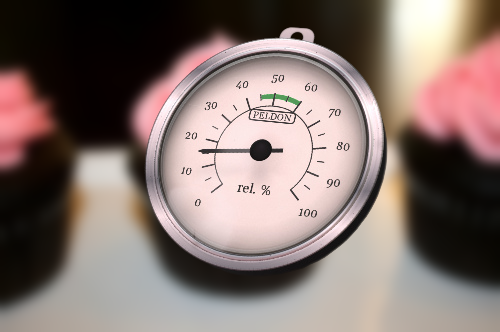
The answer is 15 %
